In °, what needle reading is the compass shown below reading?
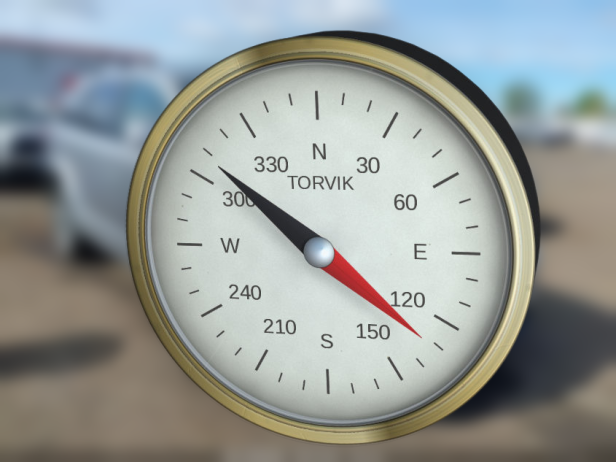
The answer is 130 °
